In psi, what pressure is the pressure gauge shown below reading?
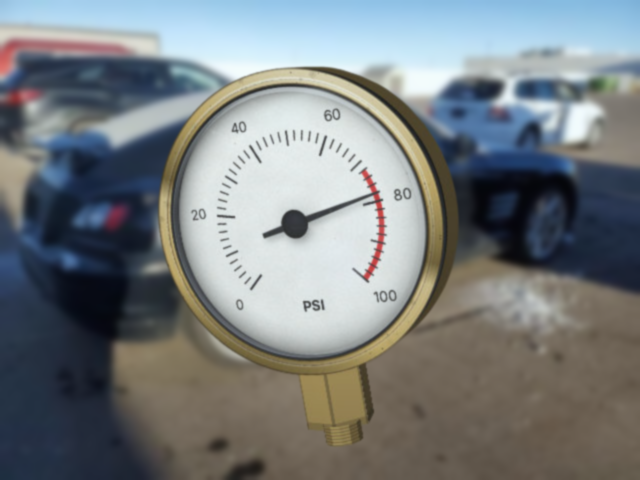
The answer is 78 psi
